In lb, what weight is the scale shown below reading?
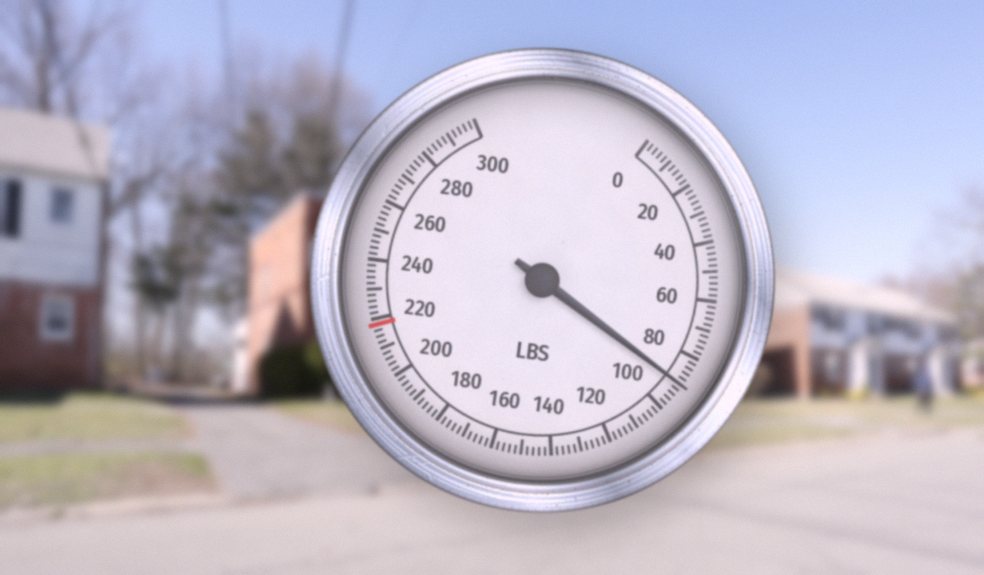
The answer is 90 lb
